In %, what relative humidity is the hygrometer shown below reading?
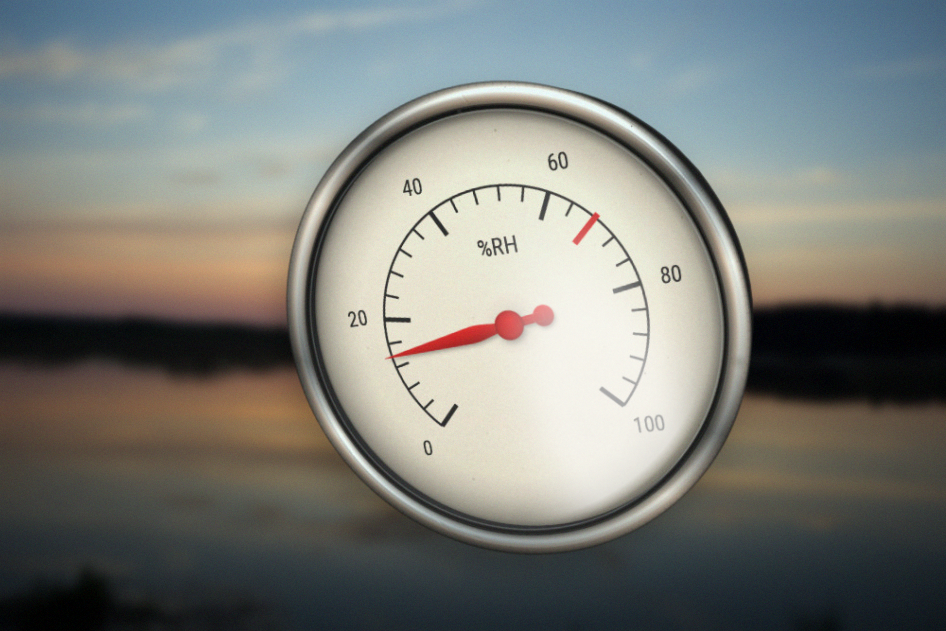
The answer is 14 %
